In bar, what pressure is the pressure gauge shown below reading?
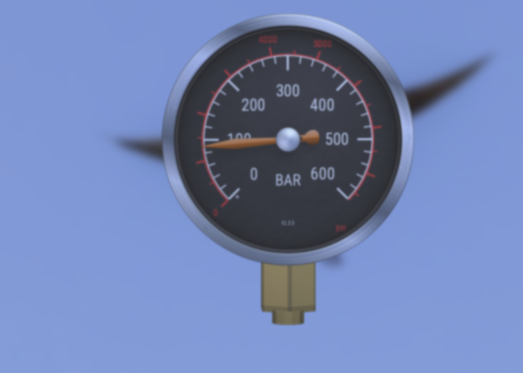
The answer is 90 bar
